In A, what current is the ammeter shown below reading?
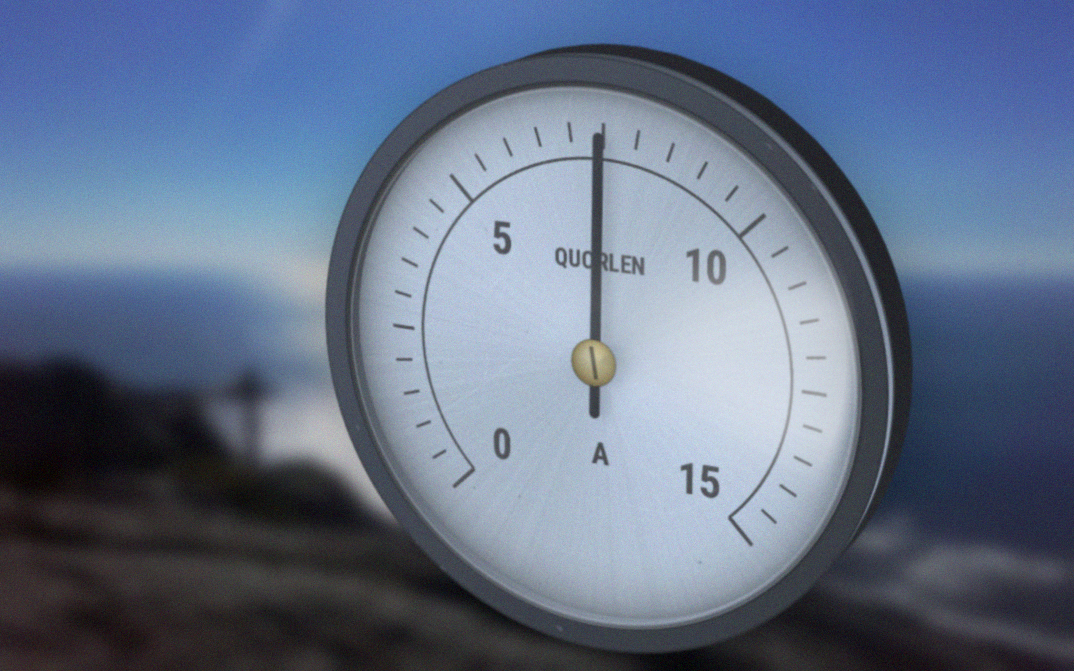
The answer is 7.5 A
